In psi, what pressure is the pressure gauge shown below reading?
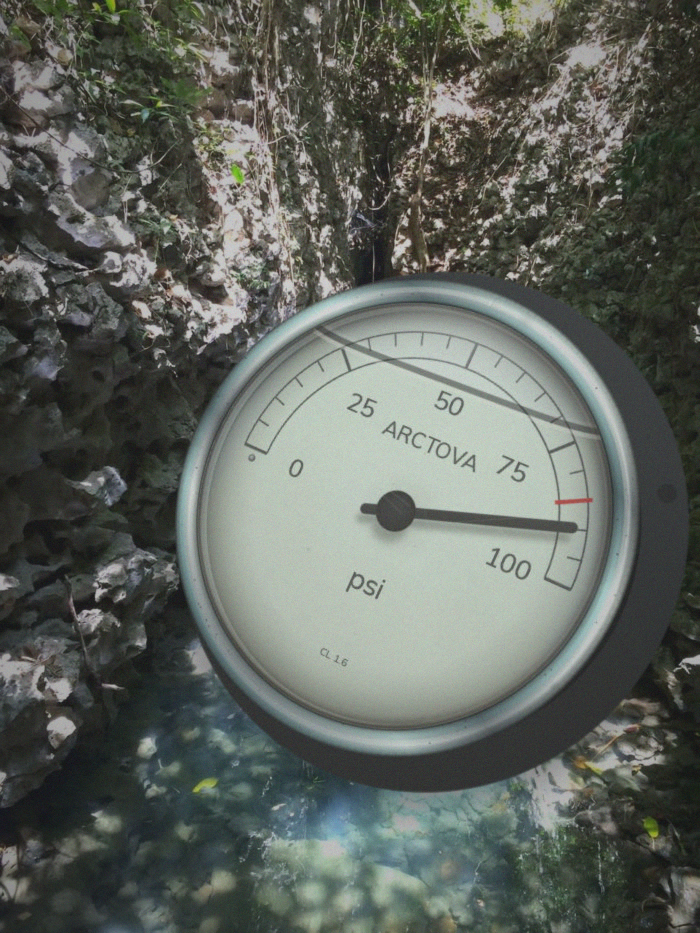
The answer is 90 psi
